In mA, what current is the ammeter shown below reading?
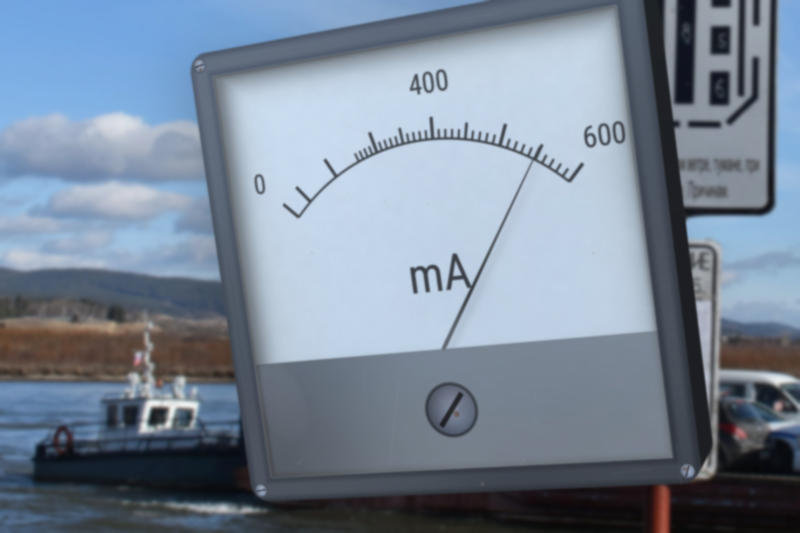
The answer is 550 mA
